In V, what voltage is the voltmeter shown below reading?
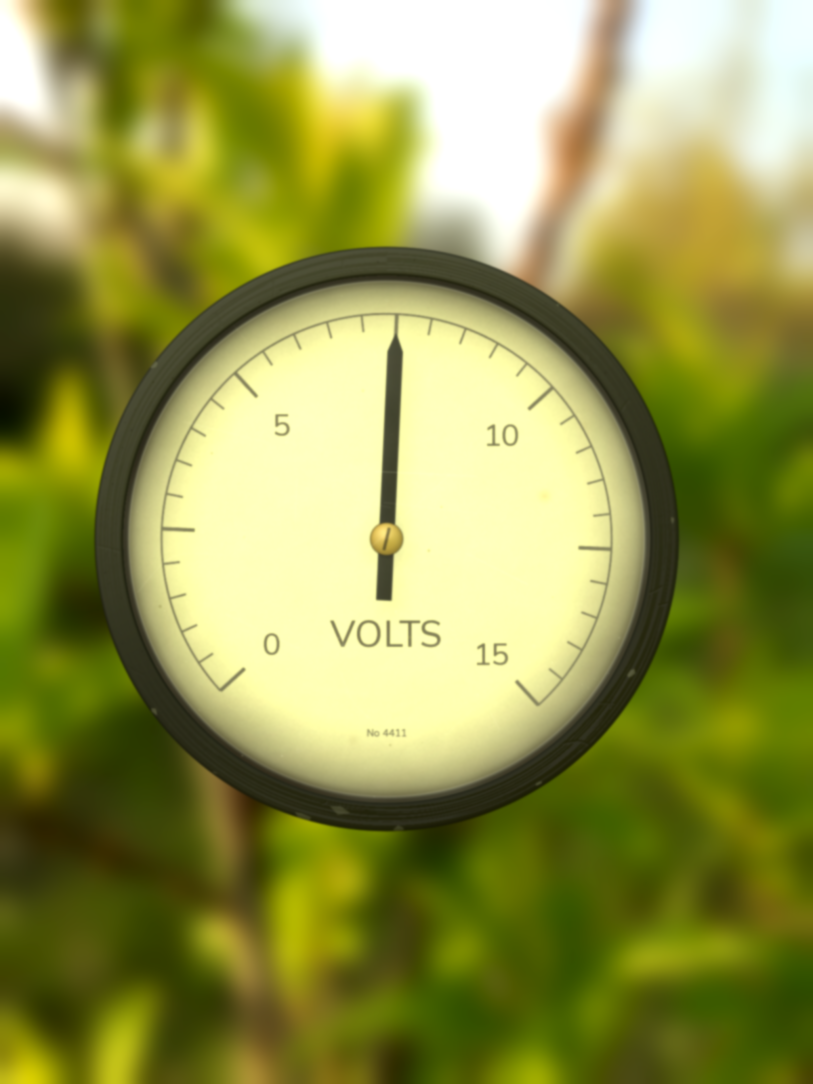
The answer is 7.5 V
